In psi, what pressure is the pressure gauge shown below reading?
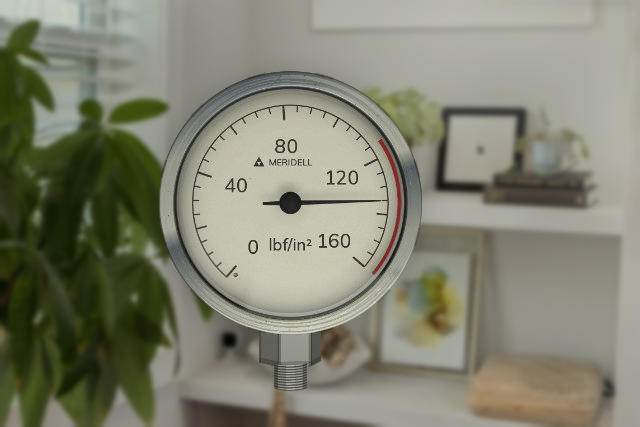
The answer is 135 psi
